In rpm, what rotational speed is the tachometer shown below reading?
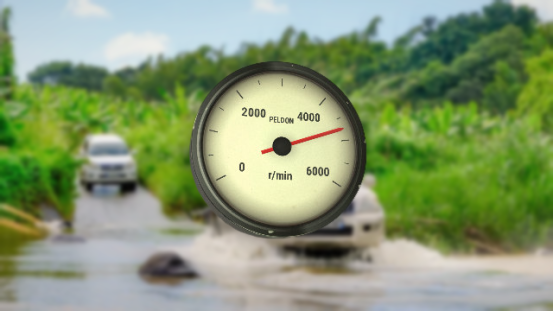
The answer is 4750 rpm
